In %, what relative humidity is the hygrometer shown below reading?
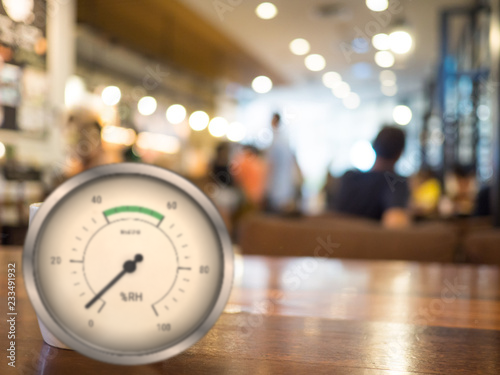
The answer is 4 %
